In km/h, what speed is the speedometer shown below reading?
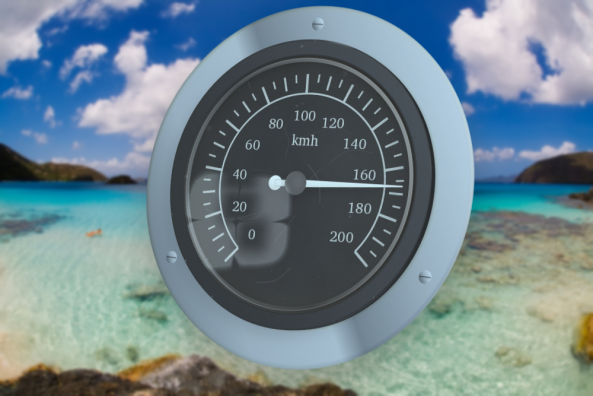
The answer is 167.5 km/h
